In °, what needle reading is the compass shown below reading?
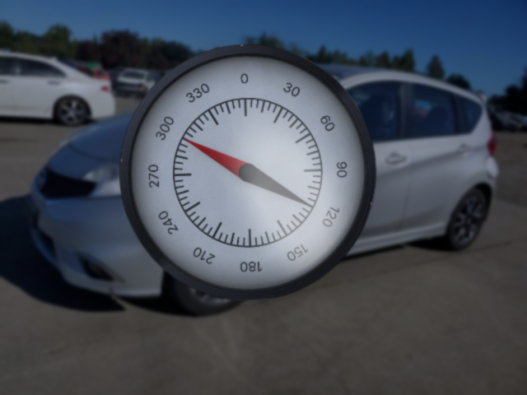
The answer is 300 °
